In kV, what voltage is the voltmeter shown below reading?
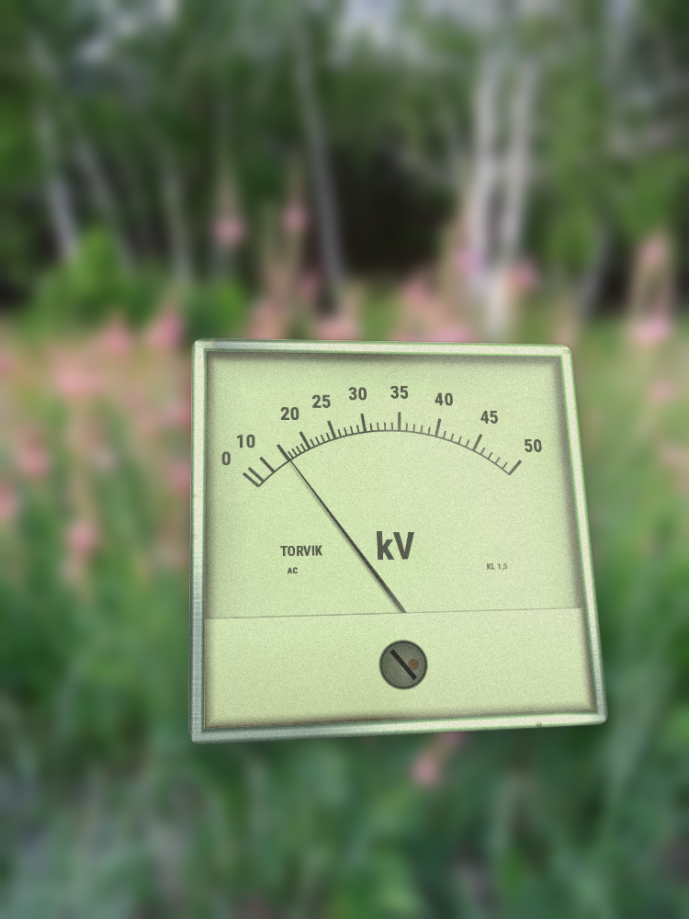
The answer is 15 kV
